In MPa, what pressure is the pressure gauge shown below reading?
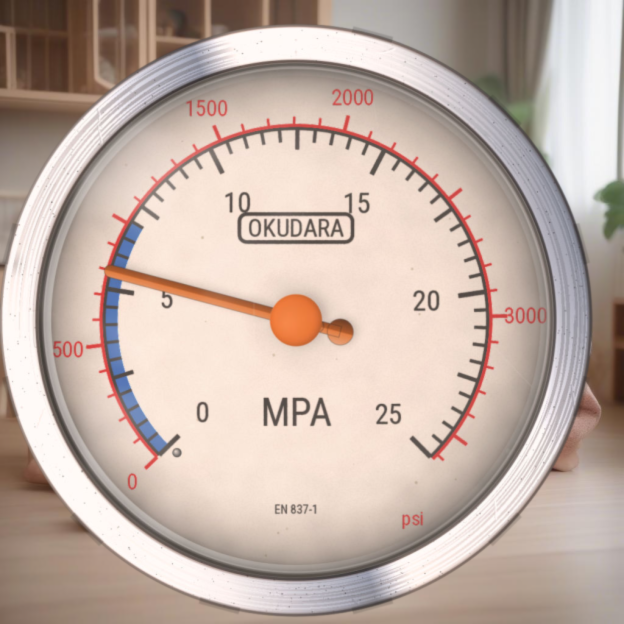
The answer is 5.5 MPa
